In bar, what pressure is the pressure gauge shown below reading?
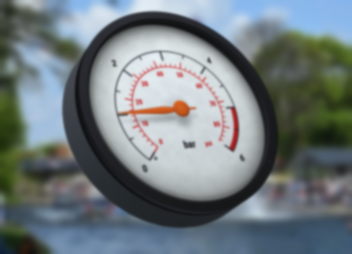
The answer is 1 bar
